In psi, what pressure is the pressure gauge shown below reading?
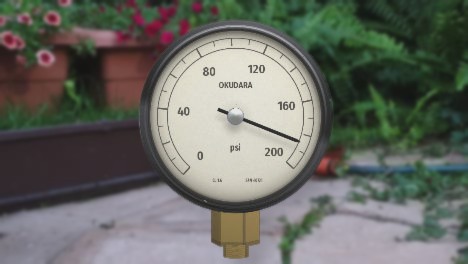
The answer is 185 psi
